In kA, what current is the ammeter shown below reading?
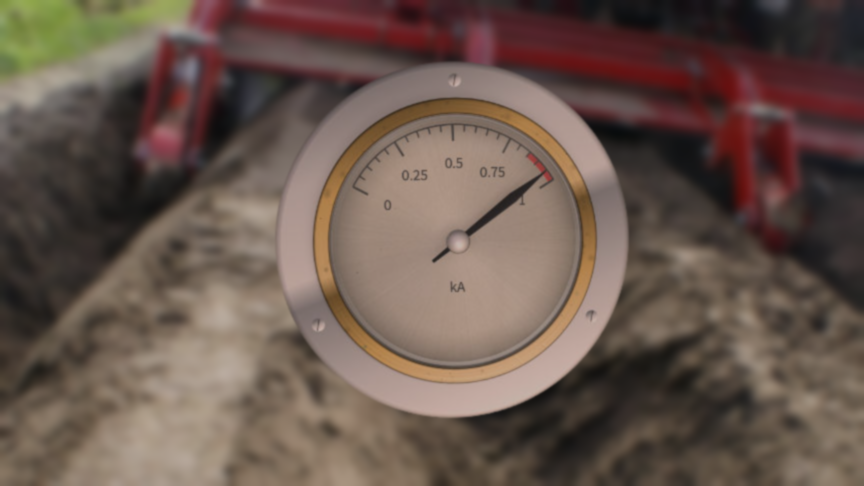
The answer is 0.95 kA
